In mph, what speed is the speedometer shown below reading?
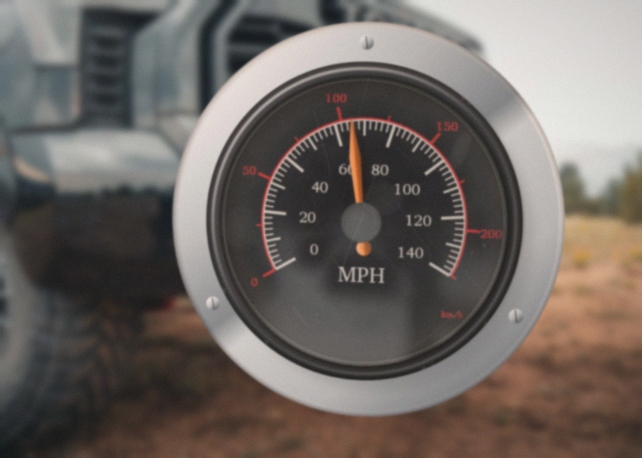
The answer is 66 mph
